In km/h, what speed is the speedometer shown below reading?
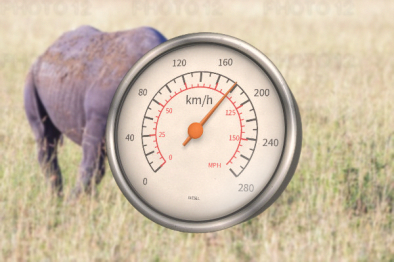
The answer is 180 km/h
